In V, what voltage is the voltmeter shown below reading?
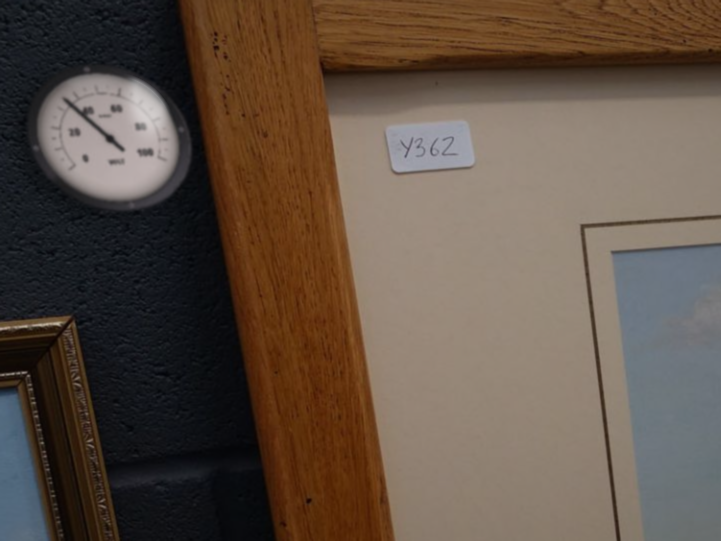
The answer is 35 V
